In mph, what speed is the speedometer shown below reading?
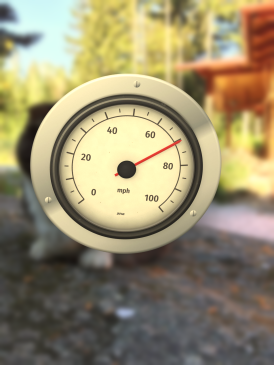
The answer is 70 mph
